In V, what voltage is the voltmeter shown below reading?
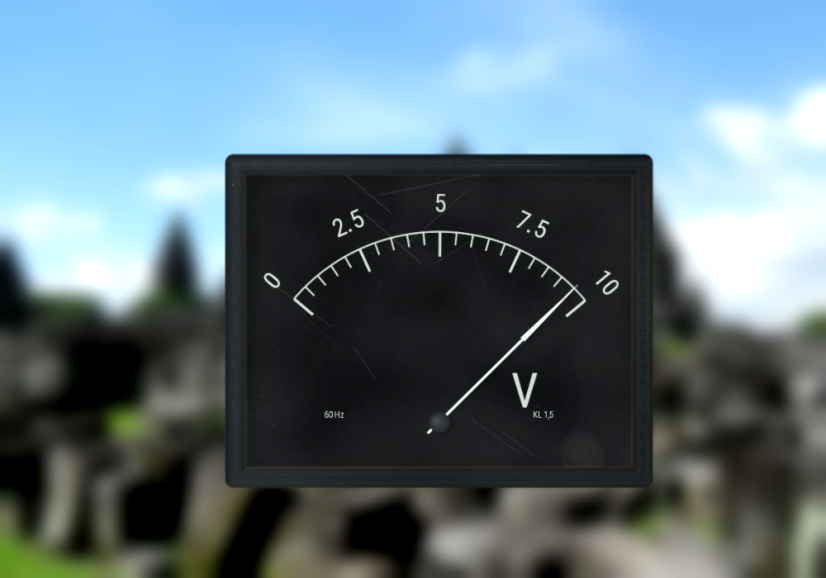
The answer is 9.5 V
